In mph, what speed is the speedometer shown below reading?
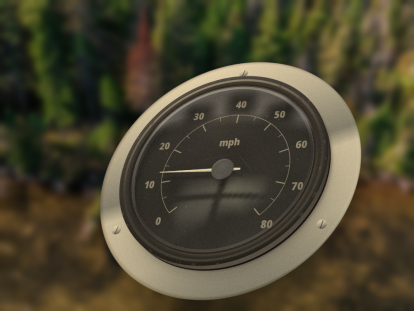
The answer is 12.5 mph
